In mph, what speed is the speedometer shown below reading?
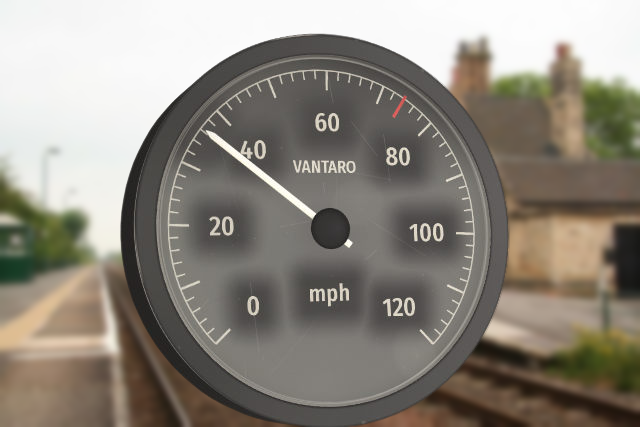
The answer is 36 mph
